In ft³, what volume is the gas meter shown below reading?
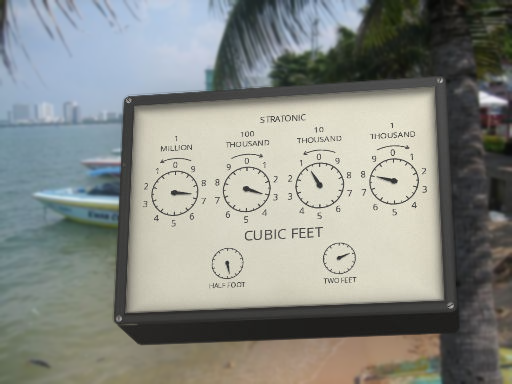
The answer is 730800 ft³
